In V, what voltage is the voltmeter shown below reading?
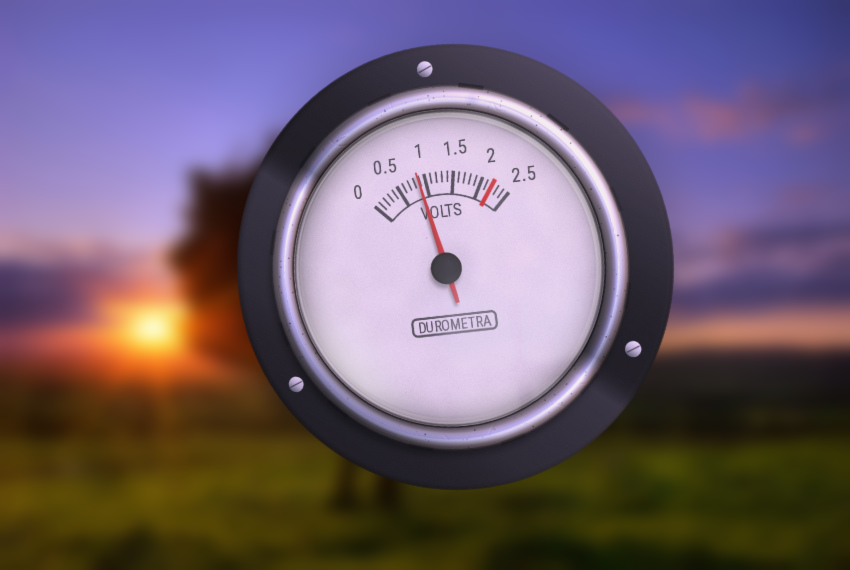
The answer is 0.9 V
